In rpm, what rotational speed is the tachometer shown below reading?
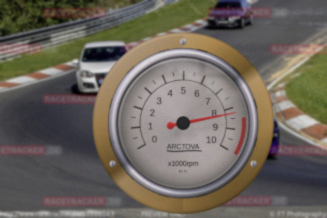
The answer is 8250 rpm
